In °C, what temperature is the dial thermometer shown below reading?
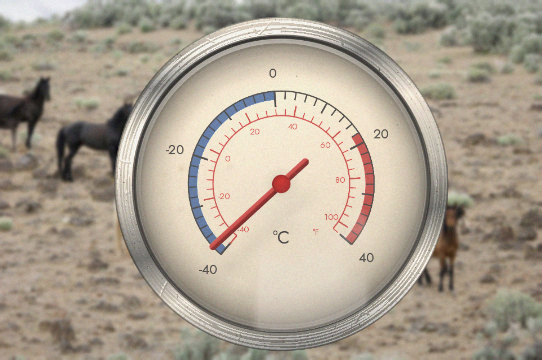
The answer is -38 °C
